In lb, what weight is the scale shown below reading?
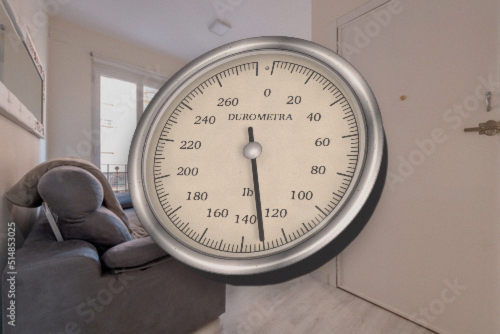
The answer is 130 lb
